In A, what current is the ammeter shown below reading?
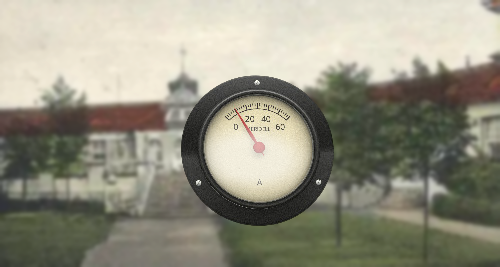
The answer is 10 A
